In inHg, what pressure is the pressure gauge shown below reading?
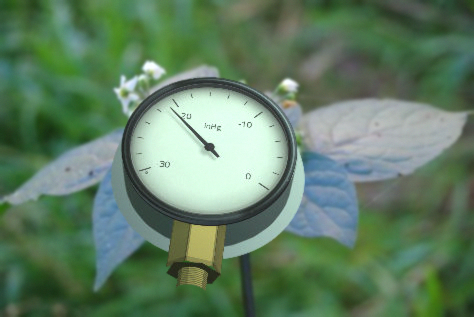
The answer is -21 inHg
